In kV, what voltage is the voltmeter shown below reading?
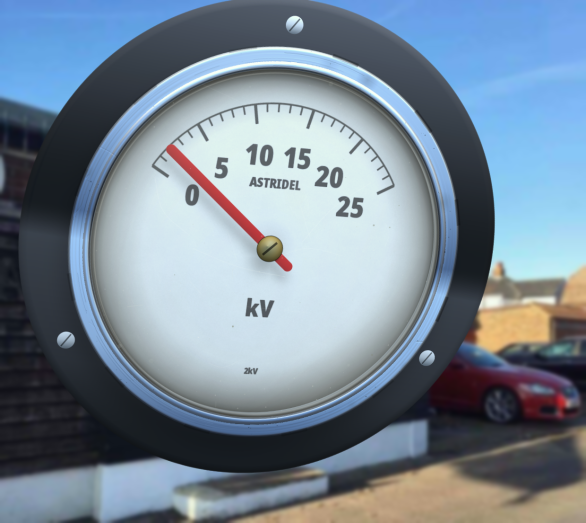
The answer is 2 kV
